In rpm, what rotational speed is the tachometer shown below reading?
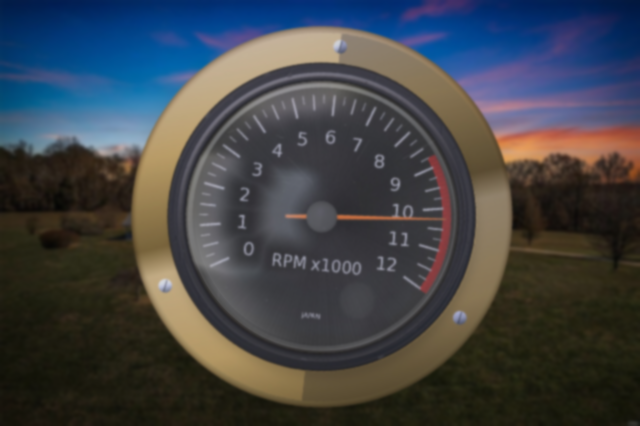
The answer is 10250 rpm
